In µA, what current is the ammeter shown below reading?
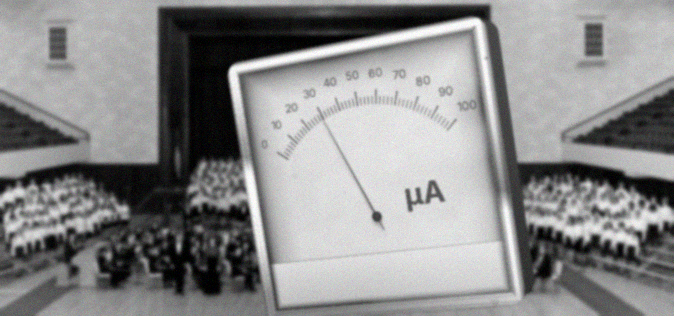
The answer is 30 µA
